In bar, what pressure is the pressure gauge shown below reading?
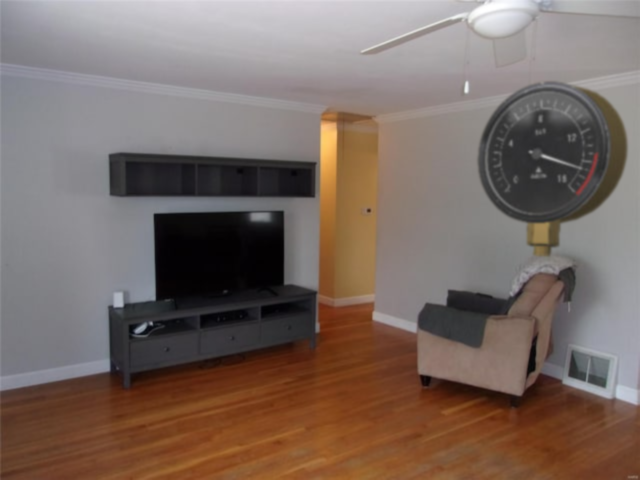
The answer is 14.5 bar
